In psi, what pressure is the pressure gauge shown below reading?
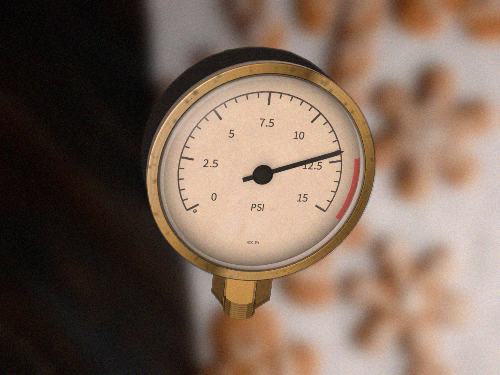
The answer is 12 psi
